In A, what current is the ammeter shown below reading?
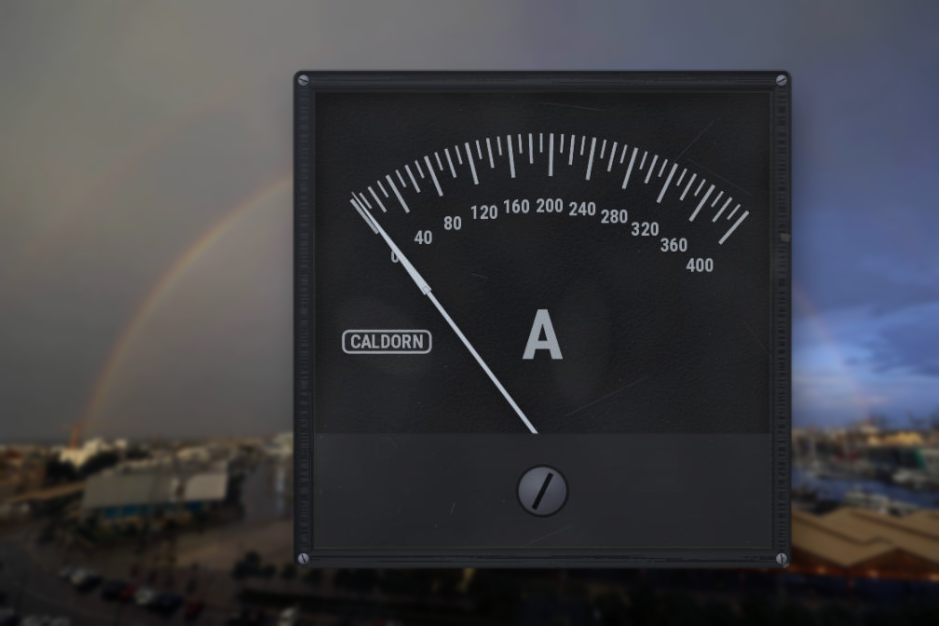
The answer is 5 A
